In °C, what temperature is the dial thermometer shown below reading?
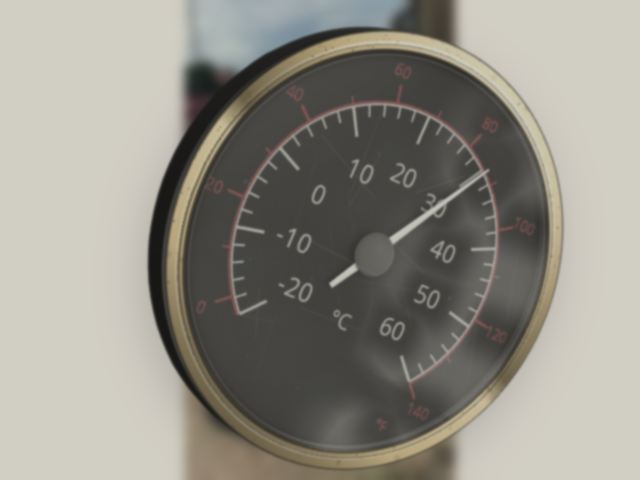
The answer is 30 °C
